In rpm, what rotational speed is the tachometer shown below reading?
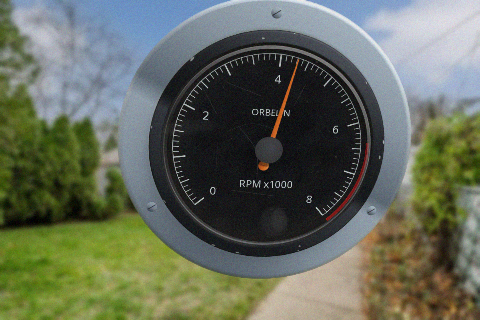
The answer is 4300 rpm
